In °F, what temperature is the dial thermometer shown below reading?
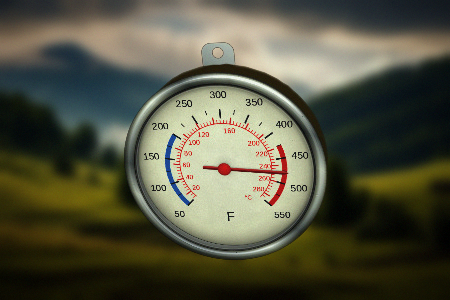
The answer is 475 °F
